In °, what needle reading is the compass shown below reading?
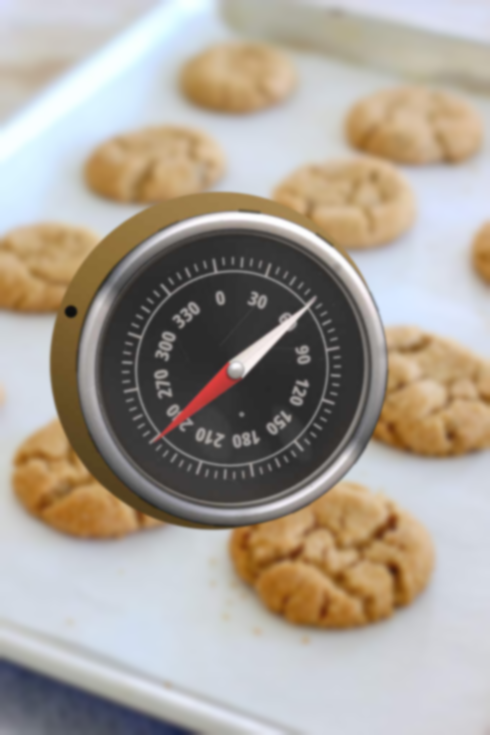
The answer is 240 °
